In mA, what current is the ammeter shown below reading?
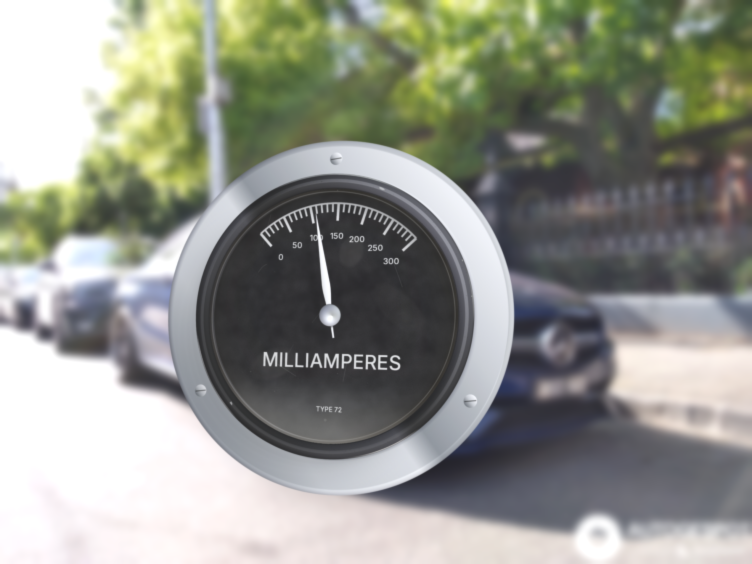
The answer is 110 mA
